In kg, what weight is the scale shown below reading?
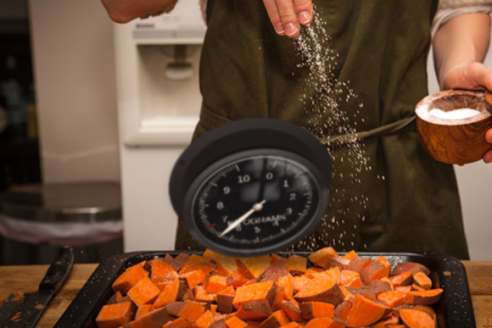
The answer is 6.5 kg
